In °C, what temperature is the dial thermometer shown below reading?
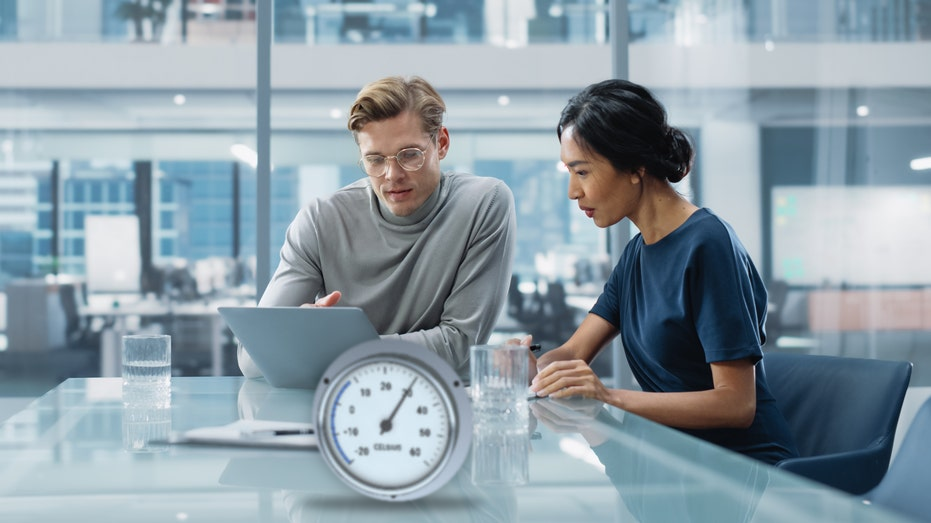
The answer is 30 °C
